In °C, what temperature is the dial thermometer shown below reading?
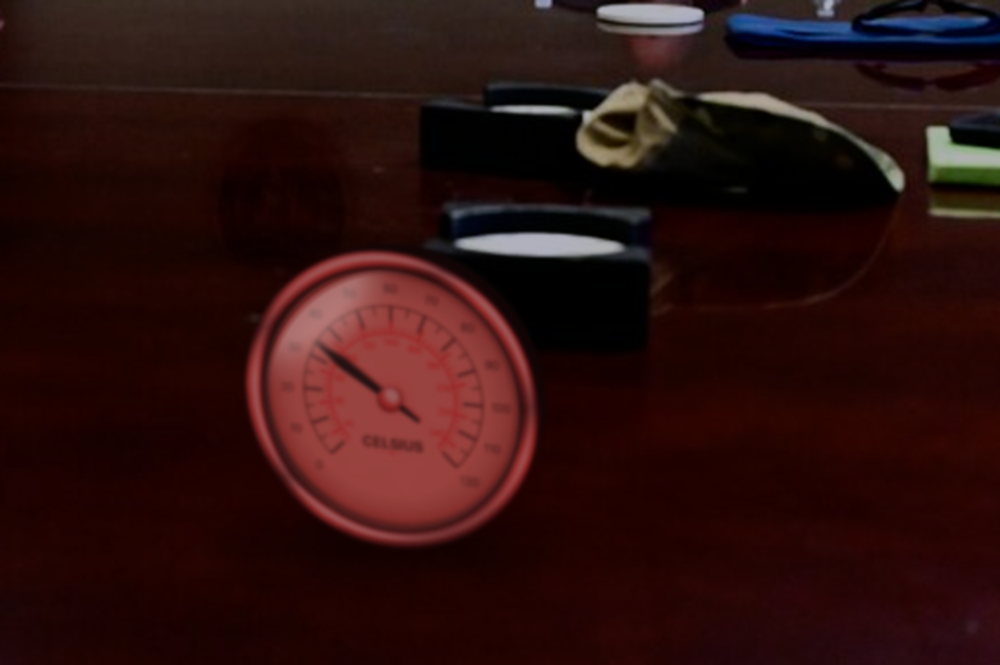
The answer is 35 °C
